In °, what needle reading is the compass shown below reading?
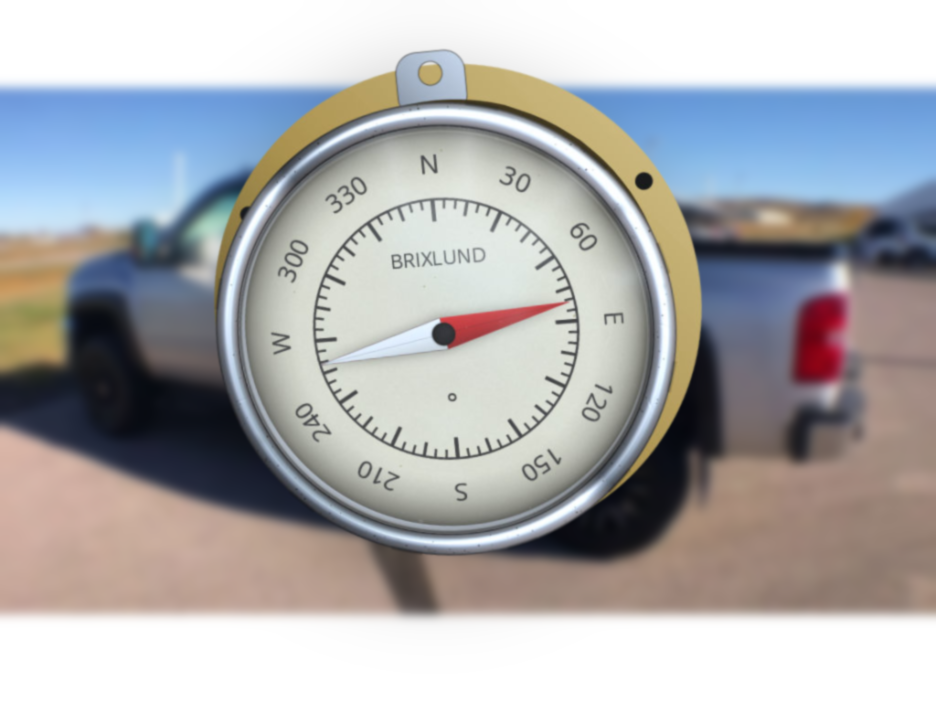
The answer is 80 °
